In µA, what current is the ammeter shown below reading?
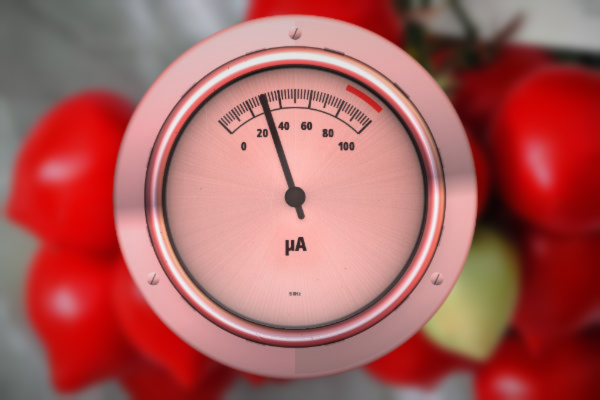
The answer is 30 µA
